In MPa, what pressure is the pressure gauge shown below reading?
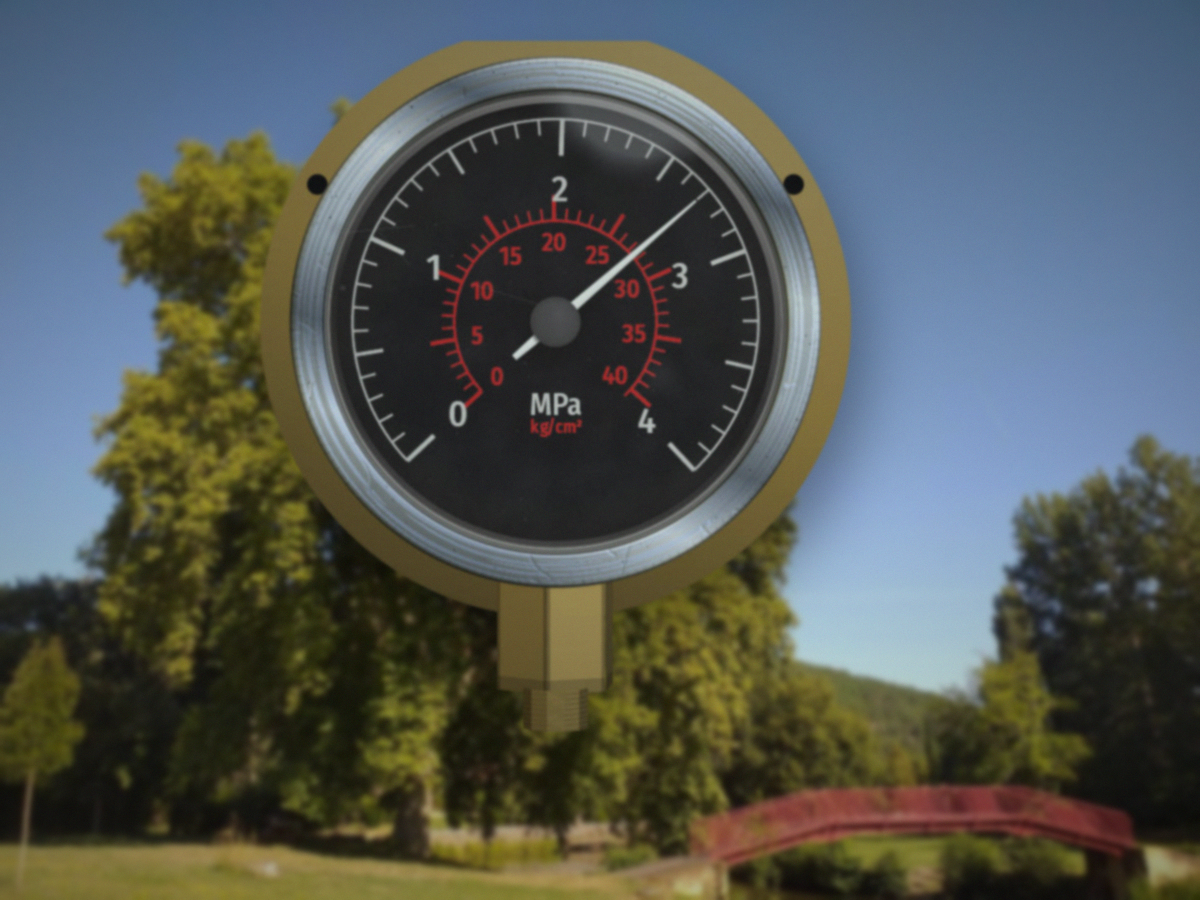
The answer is 2.7 MPa
